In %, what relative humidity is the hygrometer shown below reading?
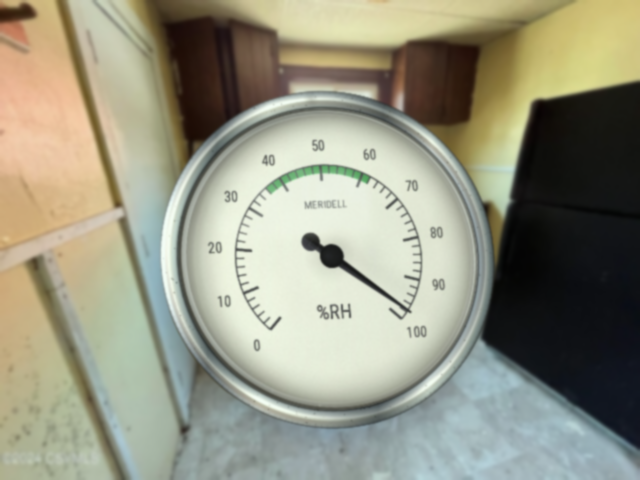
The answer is 98 %
